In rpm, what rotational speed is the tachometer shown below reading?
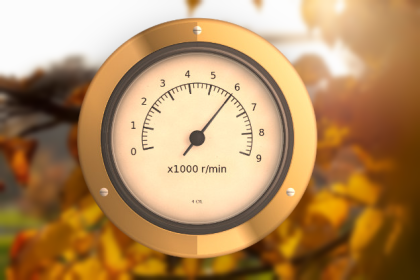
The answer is 6000 rpm
